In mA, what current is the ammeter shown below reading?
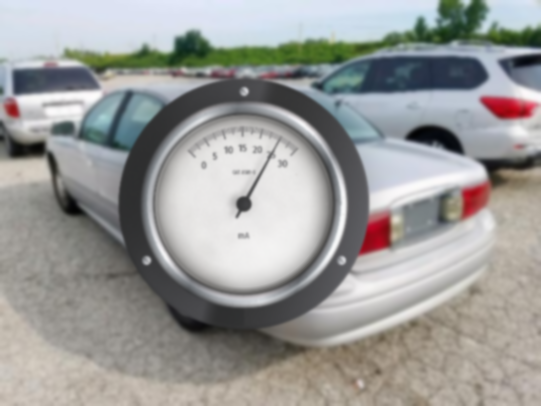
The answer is 25 mA
